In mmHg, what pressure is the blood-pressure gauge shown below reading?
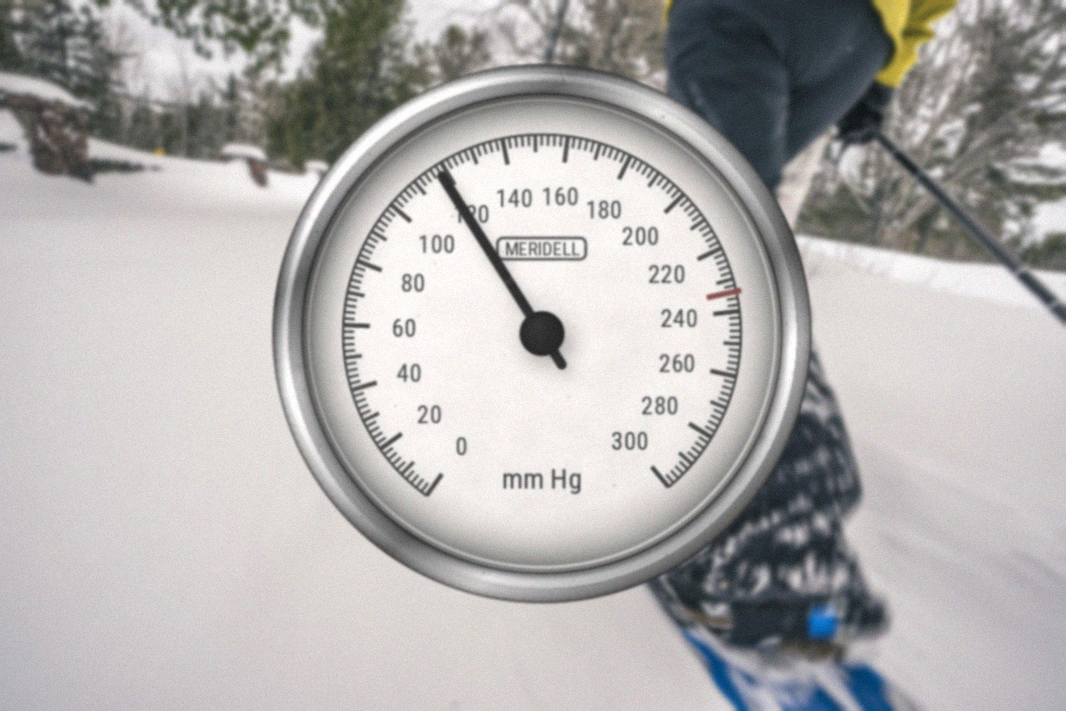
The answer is 118 mmHg
